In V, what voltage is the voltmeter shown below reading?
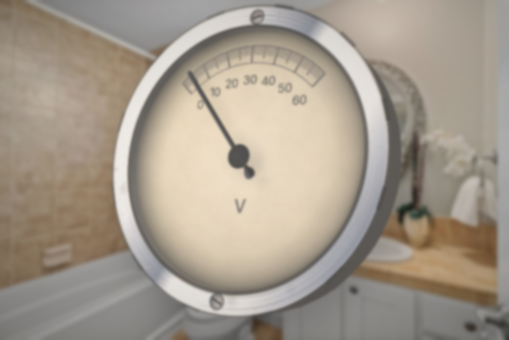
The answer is 5 V
